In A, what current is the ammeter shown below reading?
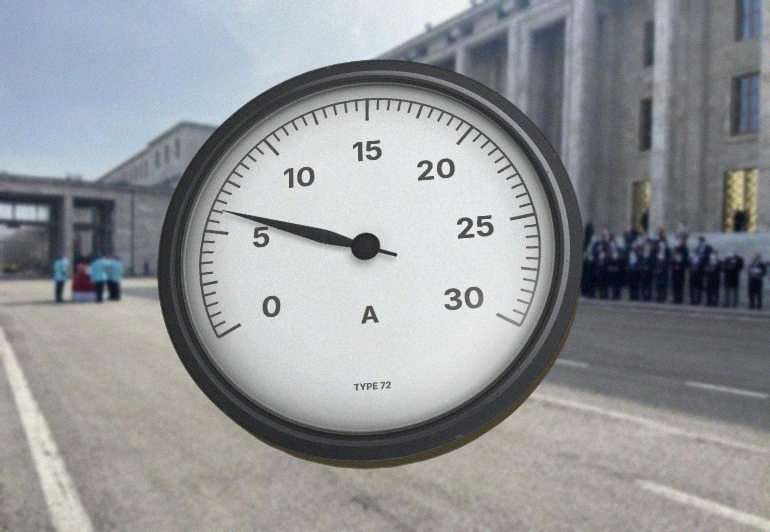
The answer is 6 A
